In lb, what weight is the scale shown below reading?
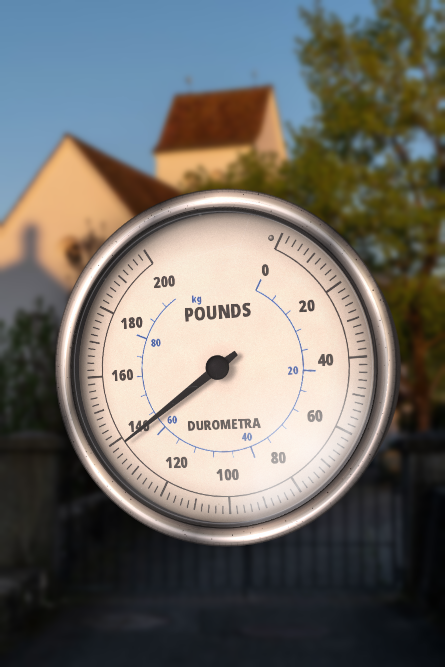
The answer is 138 lb
